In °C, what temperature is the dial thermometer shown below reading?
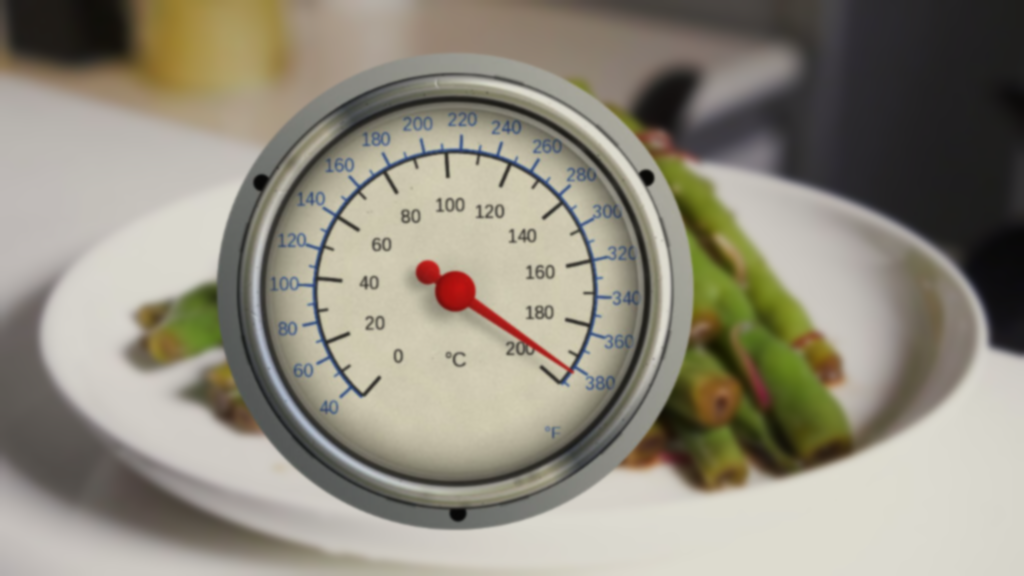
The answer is 195 °C
